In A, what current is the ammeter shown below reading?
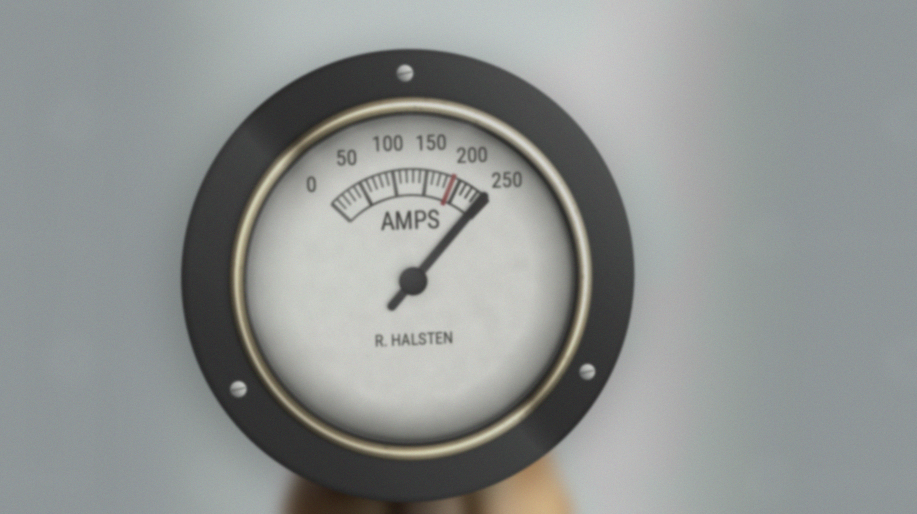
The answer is 240 A
